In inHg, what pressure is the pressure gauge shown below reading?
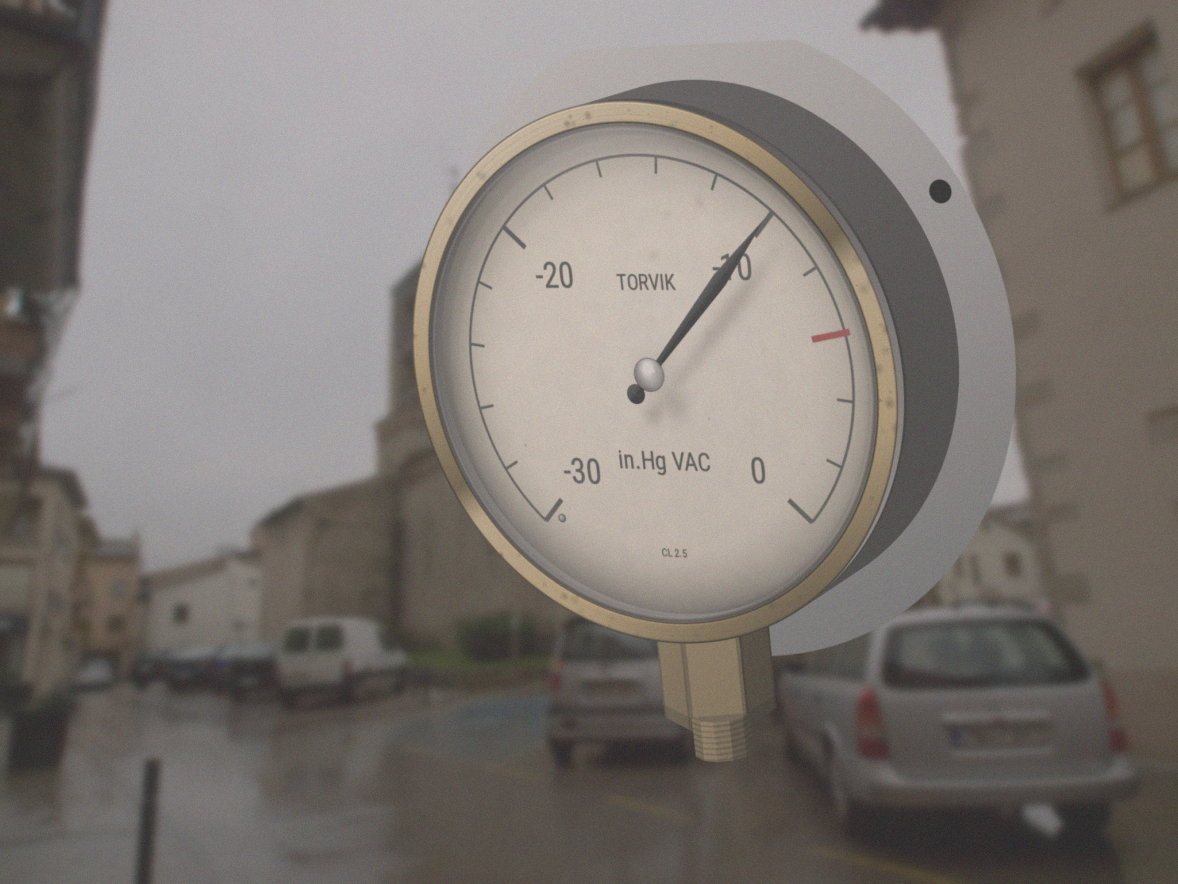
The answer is -10 inHg
